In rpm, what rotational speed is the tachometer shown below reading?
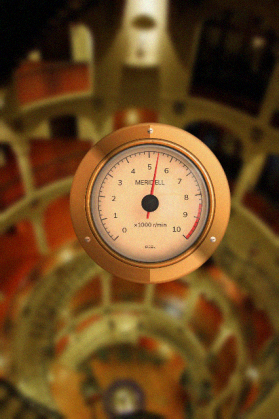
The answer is 5400 rpm
